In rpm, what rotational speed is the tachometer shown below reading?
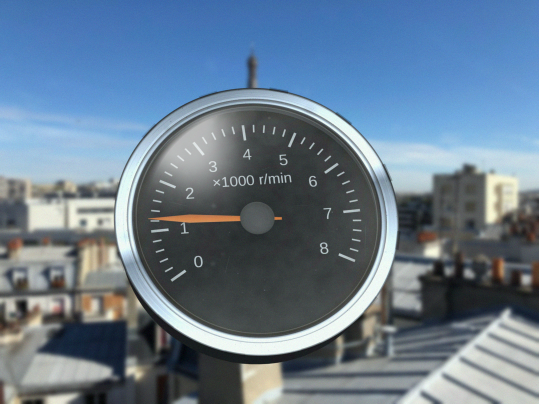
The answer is 1200 rpm
